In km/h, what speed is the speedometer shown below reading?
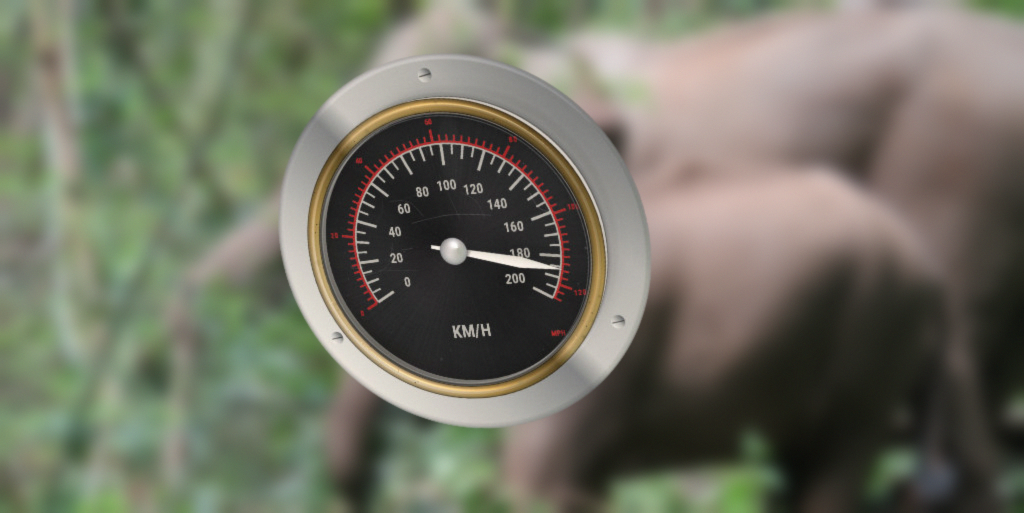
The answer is 185 km/h
